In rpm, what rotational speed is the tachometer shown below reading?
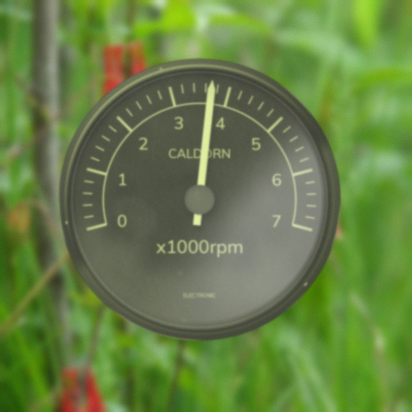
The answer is 3700 rpm
